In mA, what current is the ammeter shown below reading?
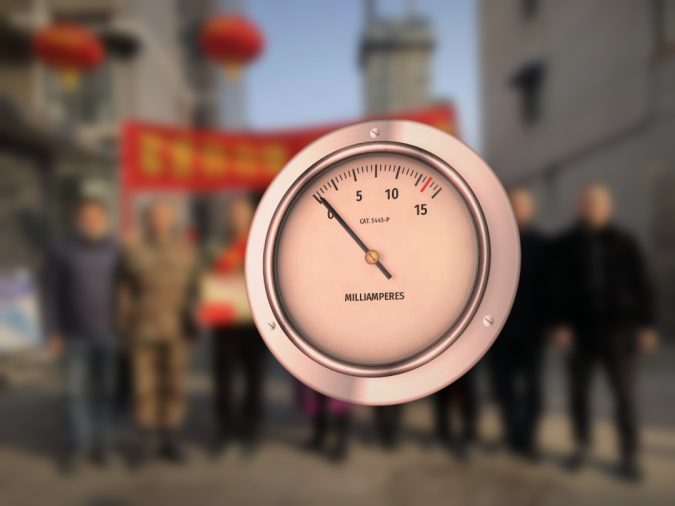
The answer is 0.5 mA
